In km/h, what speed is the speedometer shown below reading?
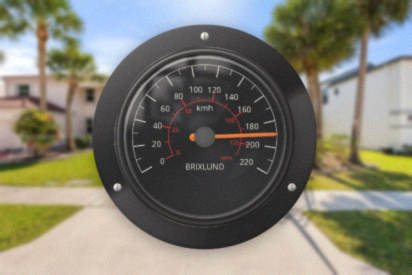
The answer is 190 km/h
